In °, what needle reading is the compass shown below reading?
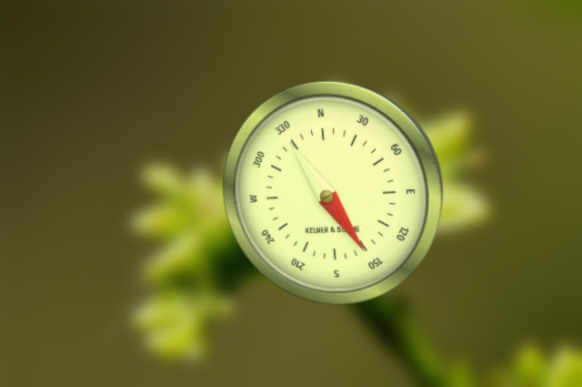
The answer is 150 °
